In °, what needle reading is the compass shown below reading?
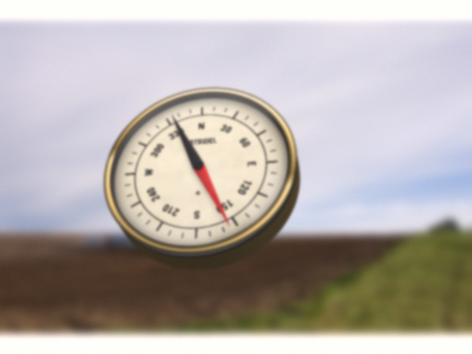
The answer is 155 °
